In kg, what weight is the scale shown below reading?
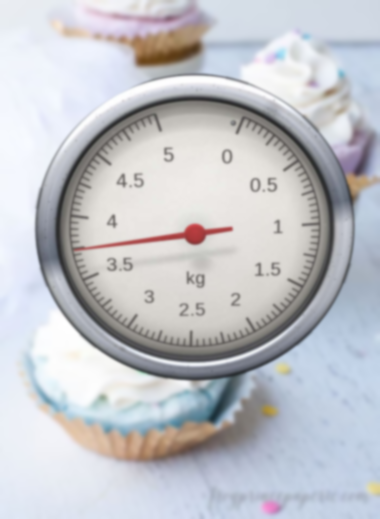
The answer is 3.75 kg
